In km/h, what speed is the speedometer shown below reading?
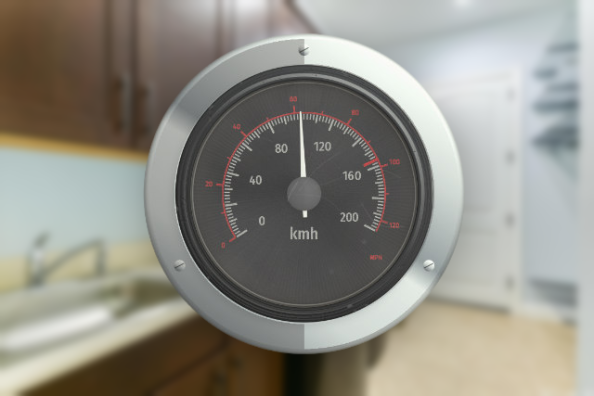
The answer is 100 km/h
